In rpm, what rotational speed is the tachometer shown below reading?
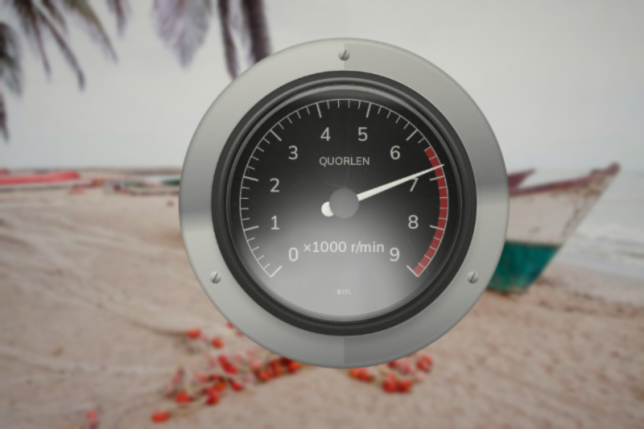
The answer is 6800 rpm
